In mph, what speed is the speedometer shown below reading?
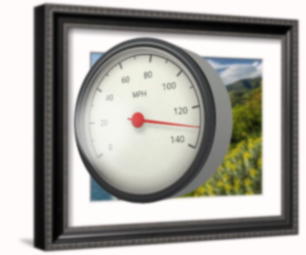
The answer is 130 mph
